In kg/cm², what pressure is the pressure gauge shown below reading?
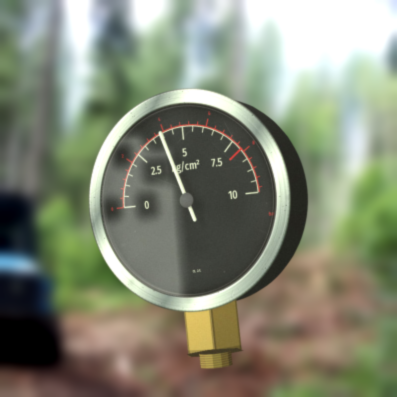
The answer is 4 kg/cm²
